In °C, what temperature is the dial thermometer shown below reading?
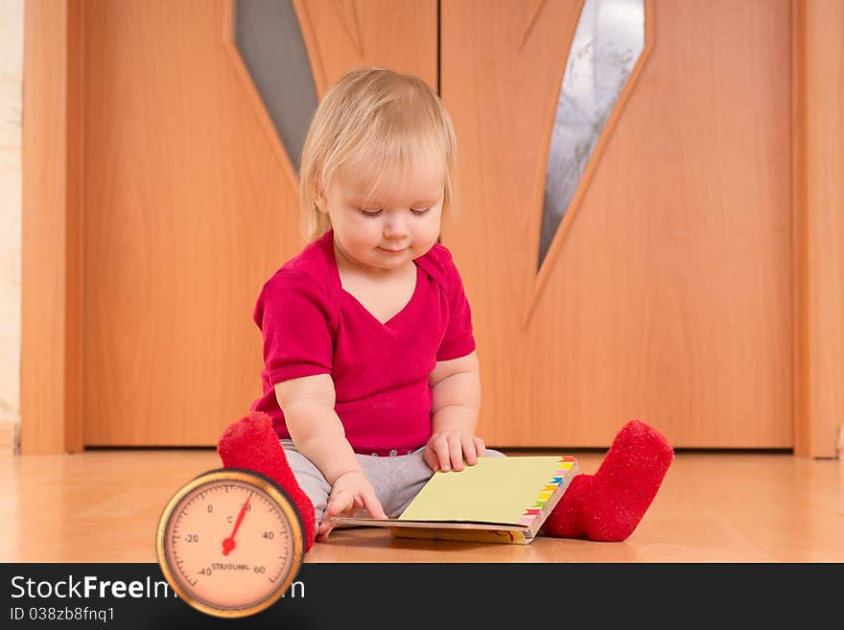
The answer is 20 °C
